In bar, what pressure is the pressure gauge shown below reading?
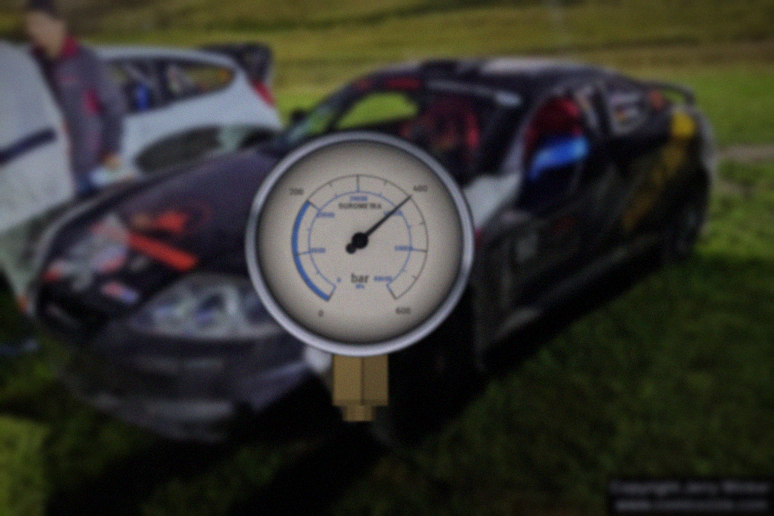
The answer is 400 bar
